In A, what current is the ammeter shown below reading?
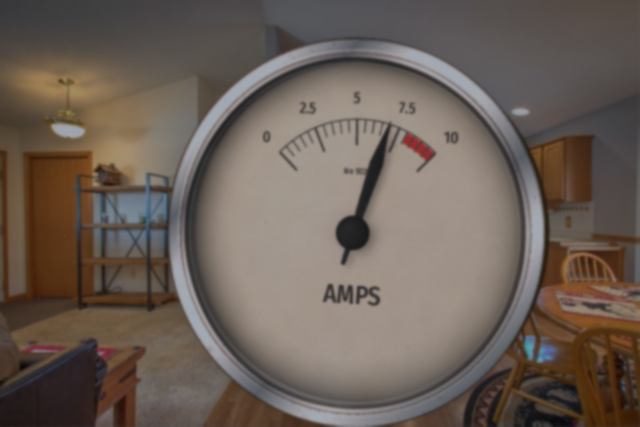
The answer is 7 A
